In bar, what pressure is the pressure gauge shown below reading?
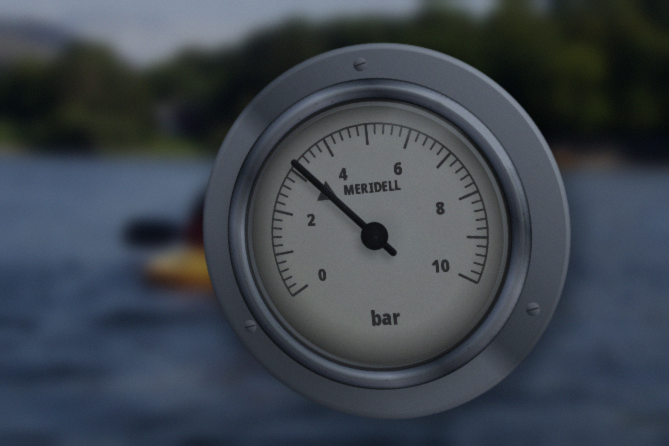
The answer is 3.2 bar
